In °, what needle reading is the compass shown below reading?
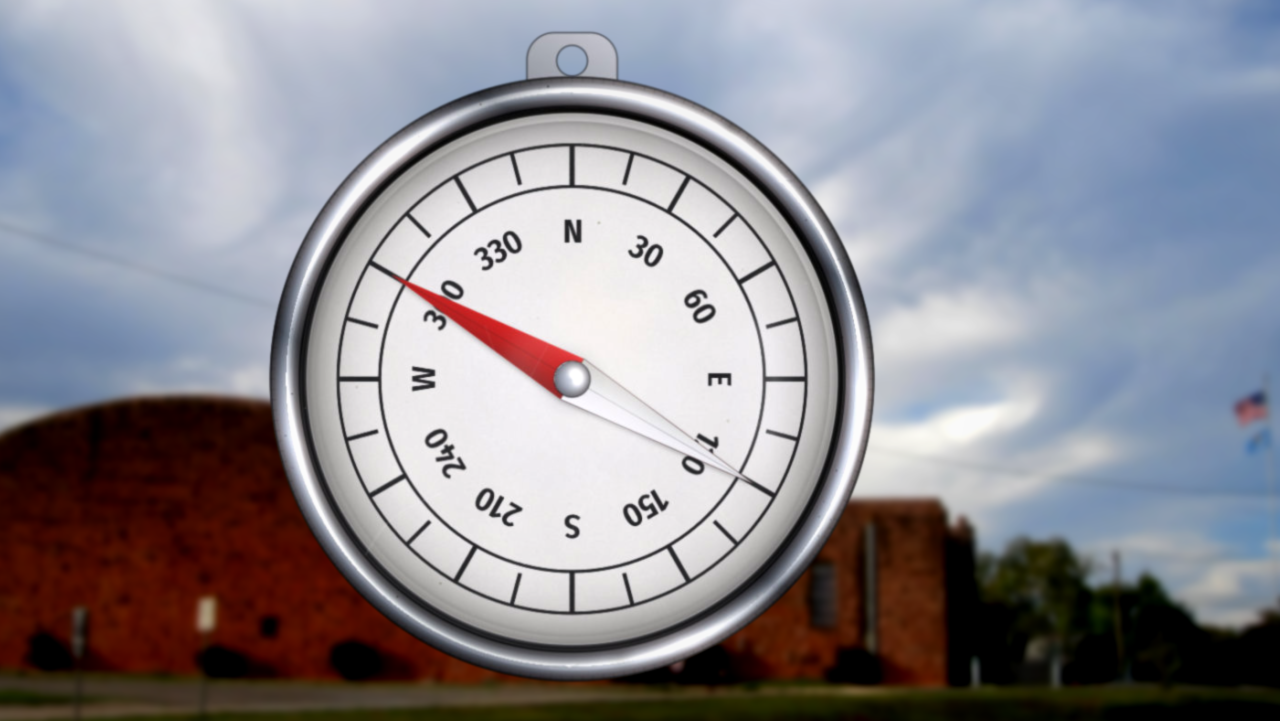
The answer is 300 °
